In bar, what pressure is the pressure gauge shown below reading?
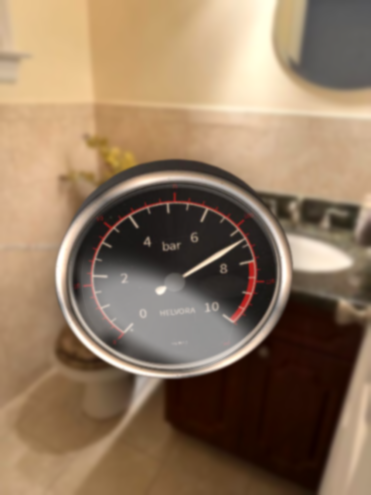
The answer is 7.25 bar
